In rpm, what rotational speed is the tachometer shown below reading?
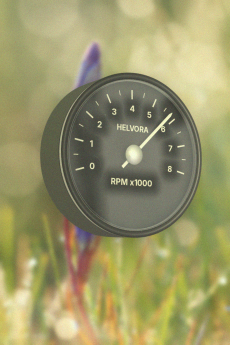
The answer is 5750 rpm
